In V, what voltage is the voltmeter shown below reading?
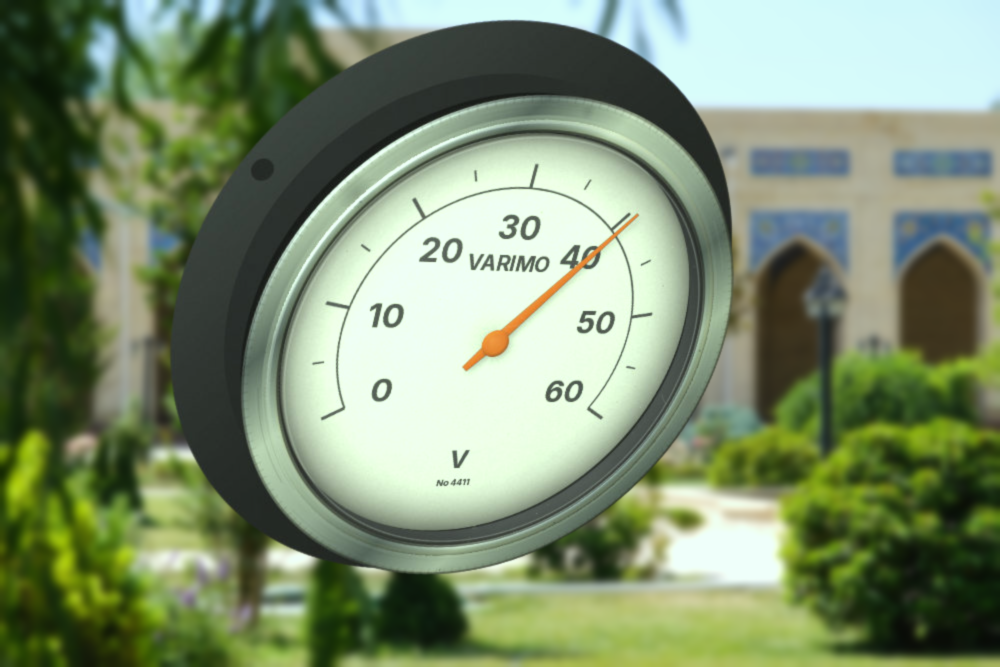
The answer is 40 V
